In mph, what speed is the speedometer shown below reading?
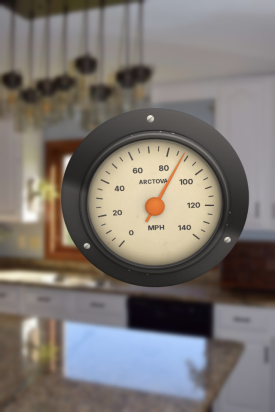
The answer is 87.5 mph
